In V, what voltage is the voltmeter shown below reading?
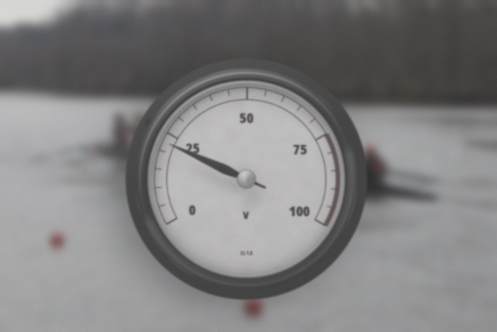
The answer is 22.5 V
